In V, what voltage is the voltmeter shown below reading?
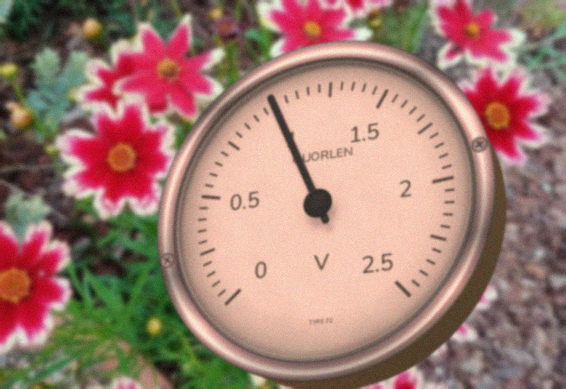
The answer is 1 V
